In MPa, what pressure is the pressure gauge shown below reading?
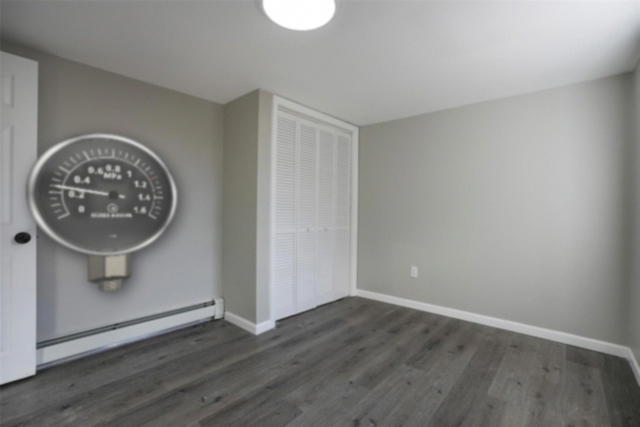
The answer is 0.25 MPa
